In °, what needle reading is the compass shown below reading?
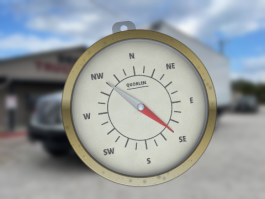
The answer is 135 °
